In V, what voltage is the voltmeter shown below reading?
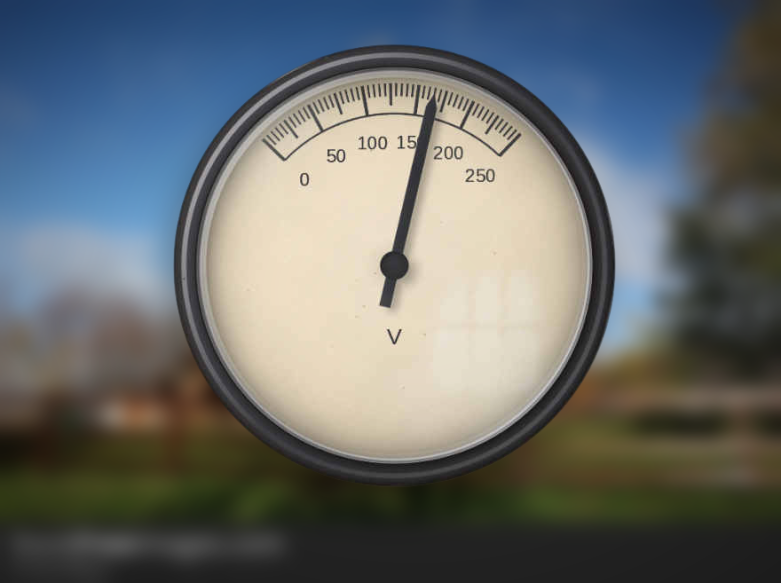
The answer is 165 V
